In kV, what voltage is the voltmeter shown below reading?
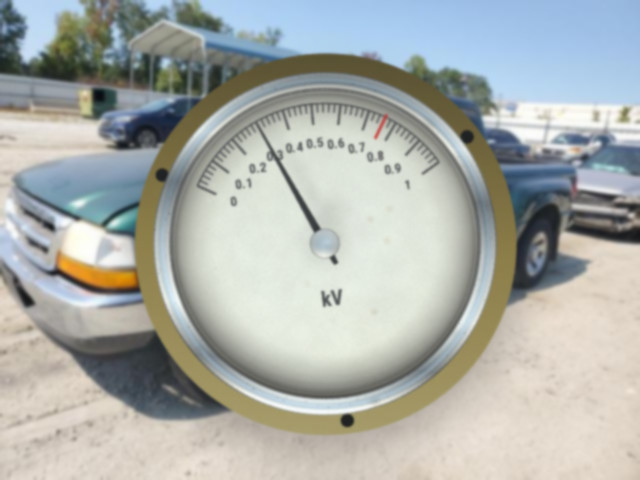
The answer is 0.3 kV
